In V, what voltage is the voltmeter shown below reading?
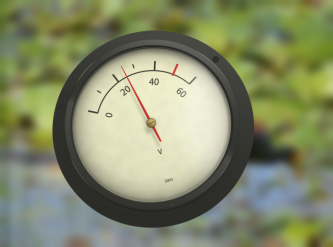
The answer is 25 V
